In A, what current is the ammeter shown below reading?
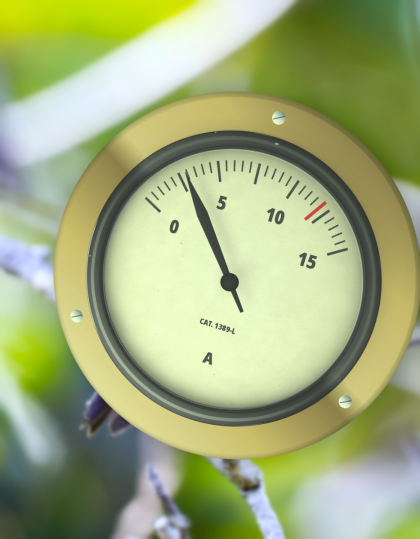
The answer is 3 A
